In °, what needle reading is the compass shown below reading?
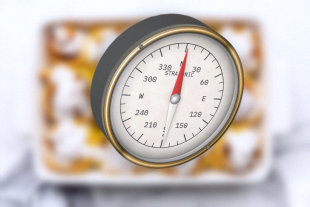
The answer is 0 °
